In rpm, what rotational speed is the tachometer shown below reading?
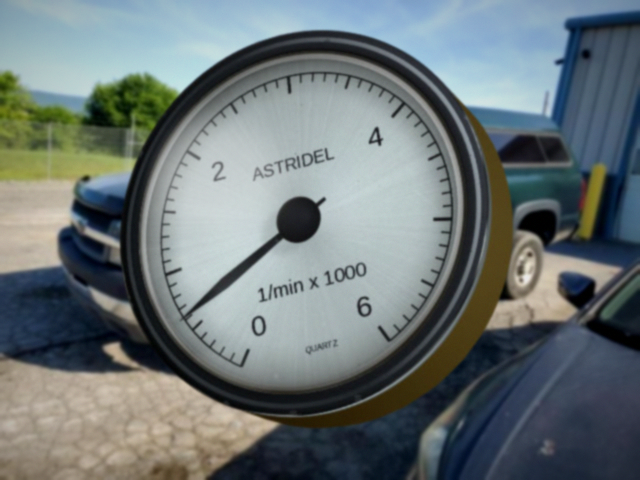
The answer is 600 rpm
